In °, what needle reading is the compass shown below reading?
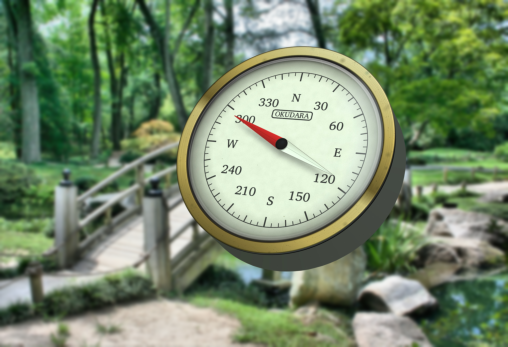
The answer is 295 °
